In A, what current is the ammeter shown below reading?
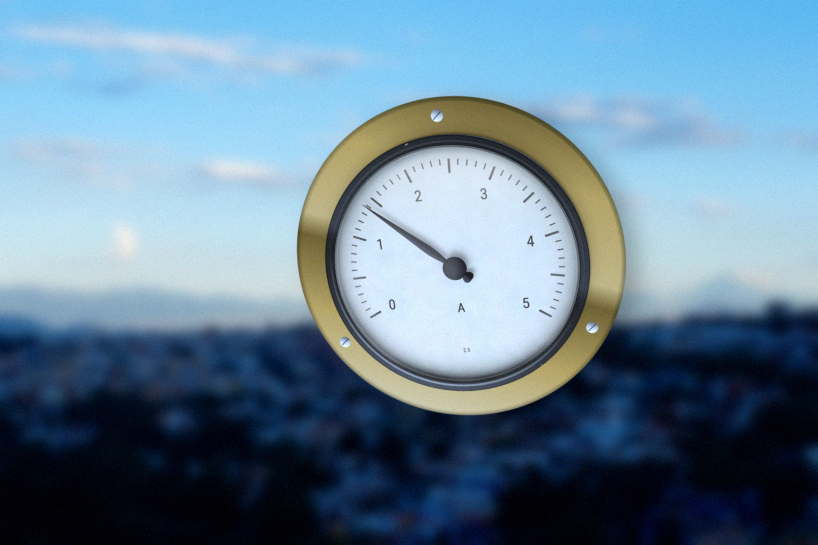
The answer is 1.4 A
